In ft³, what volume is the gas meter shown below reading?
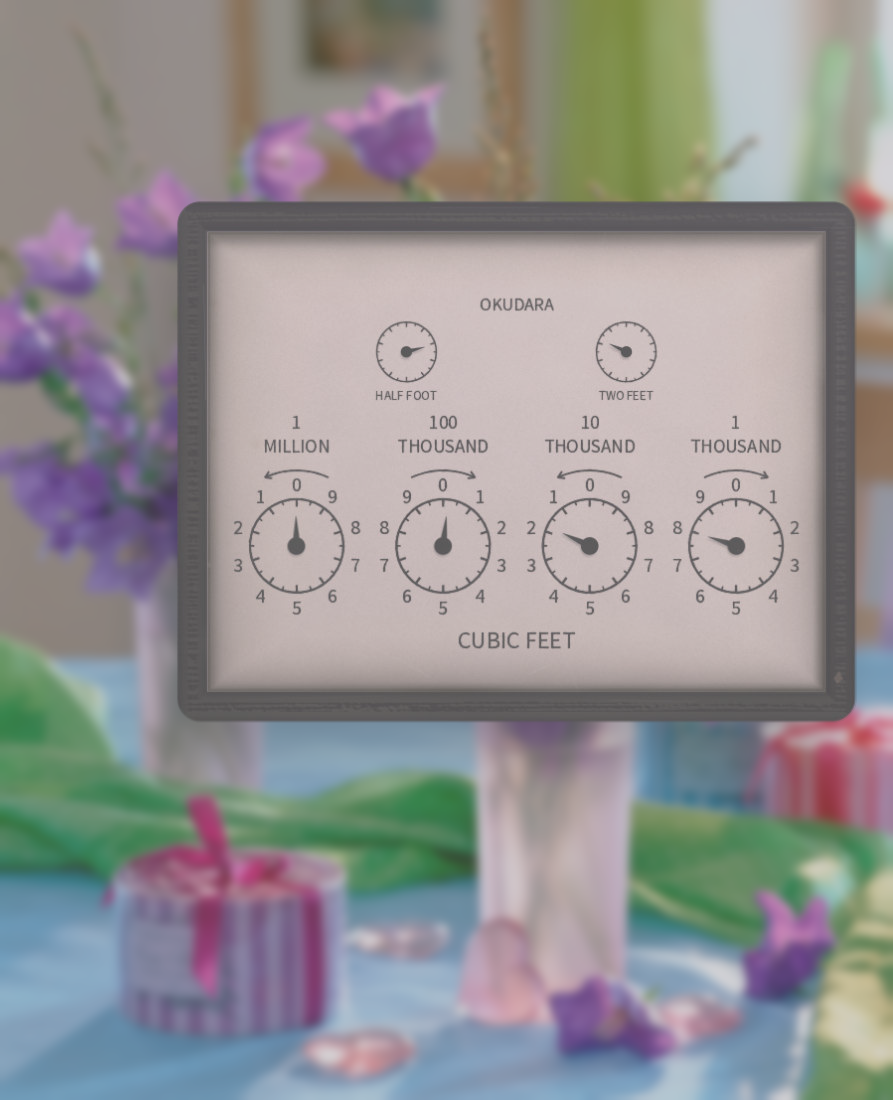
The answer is 1800 ft³
